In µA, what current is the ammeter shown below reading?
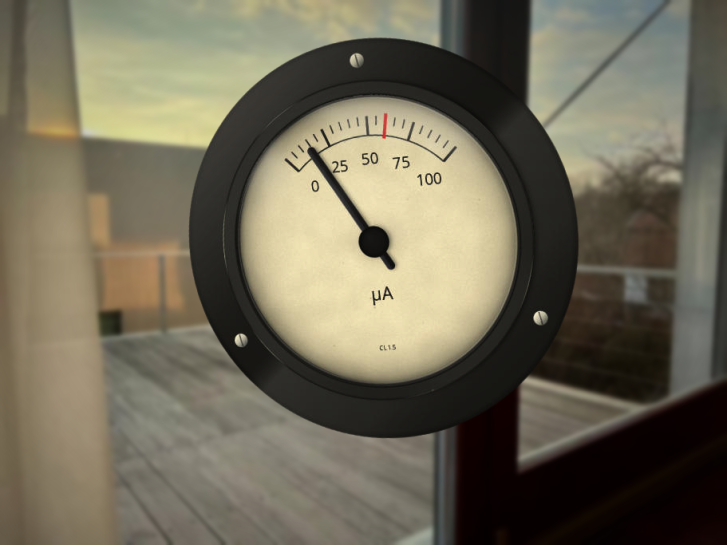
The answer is 15 µA
